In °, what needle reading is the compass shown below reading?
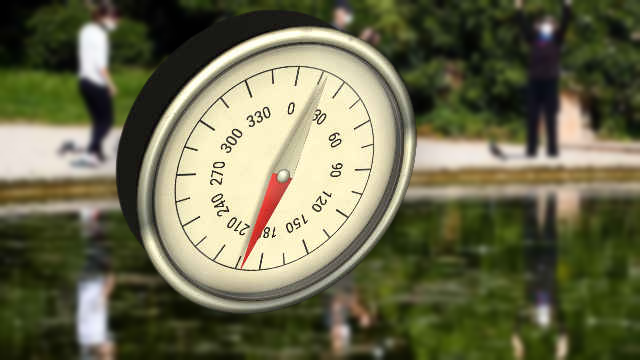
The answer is 195 °
